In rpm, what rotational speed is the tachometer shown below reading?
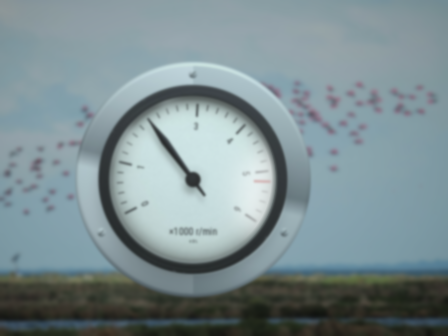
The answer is 2000 rpm
